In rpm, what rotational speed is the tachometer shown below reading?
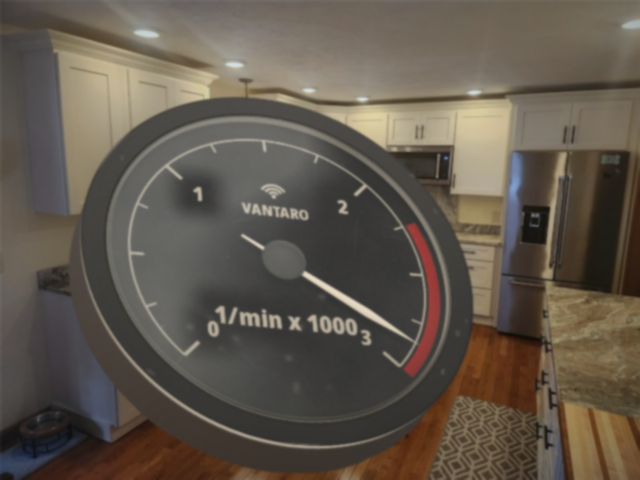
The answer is 2875 rpm
